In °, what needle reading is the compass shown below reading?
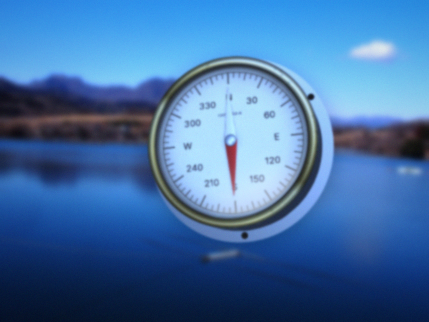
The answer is 180 °
